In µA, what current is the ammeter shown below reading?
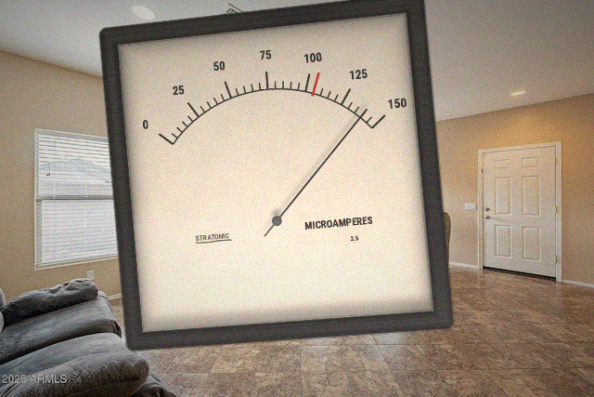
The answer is 140 µA
